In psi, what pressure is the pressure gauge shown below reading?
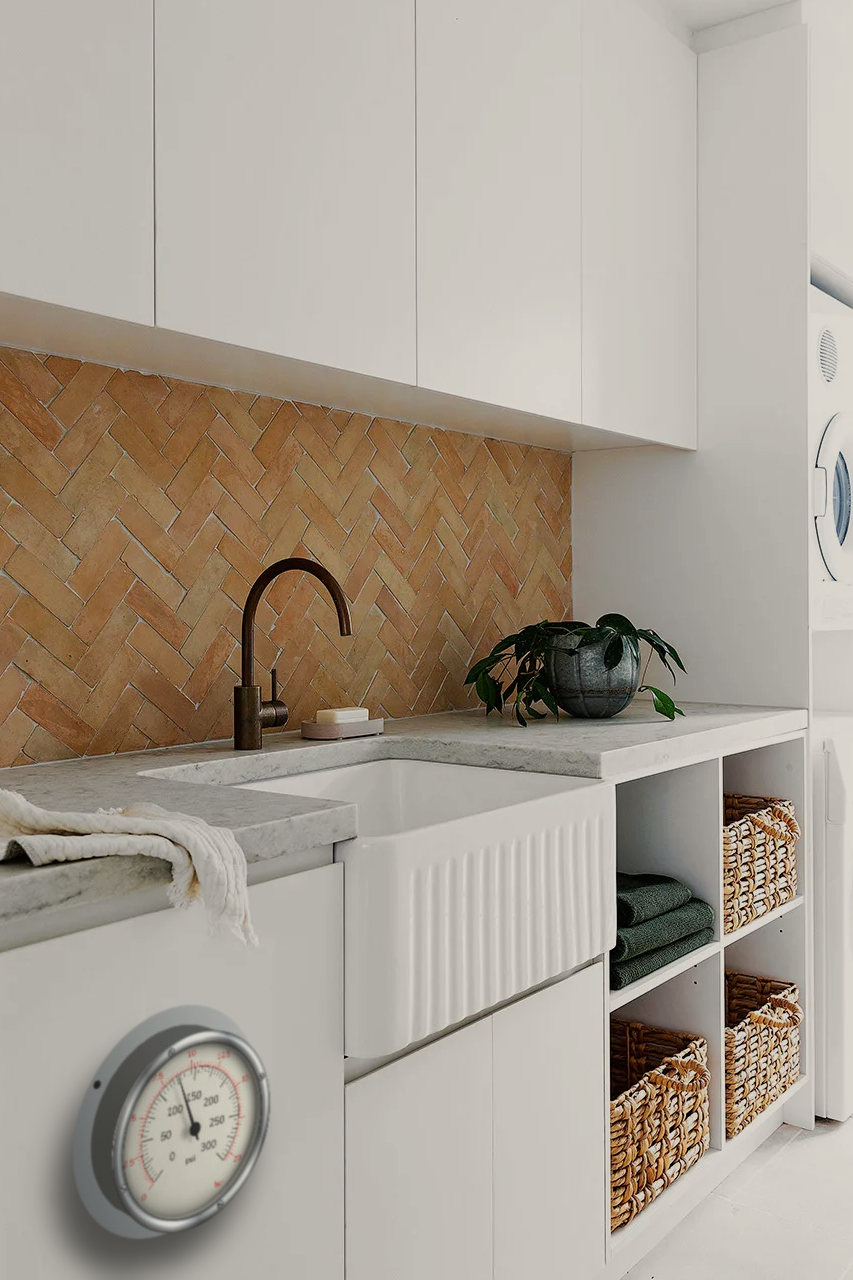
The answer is 125 psi
